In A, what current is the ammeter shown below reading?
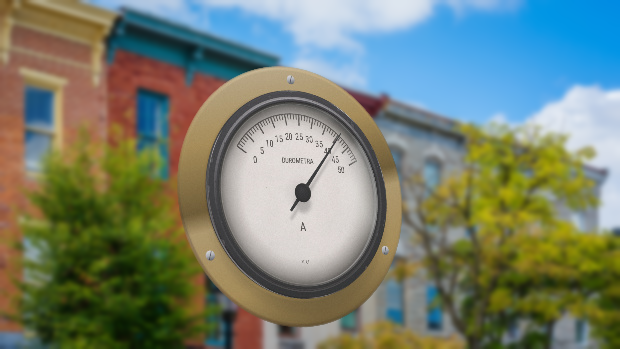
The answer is 40 A
